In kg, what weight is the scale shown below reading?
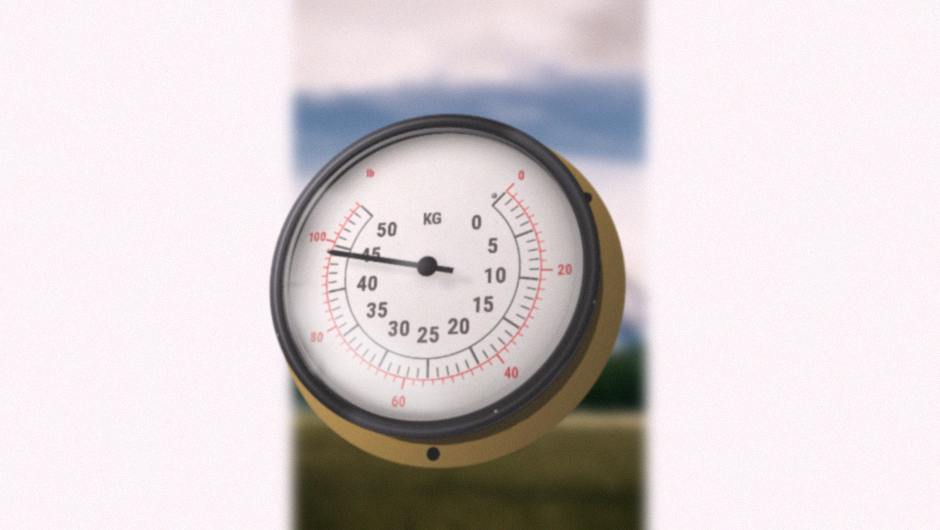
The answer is 44 kg
